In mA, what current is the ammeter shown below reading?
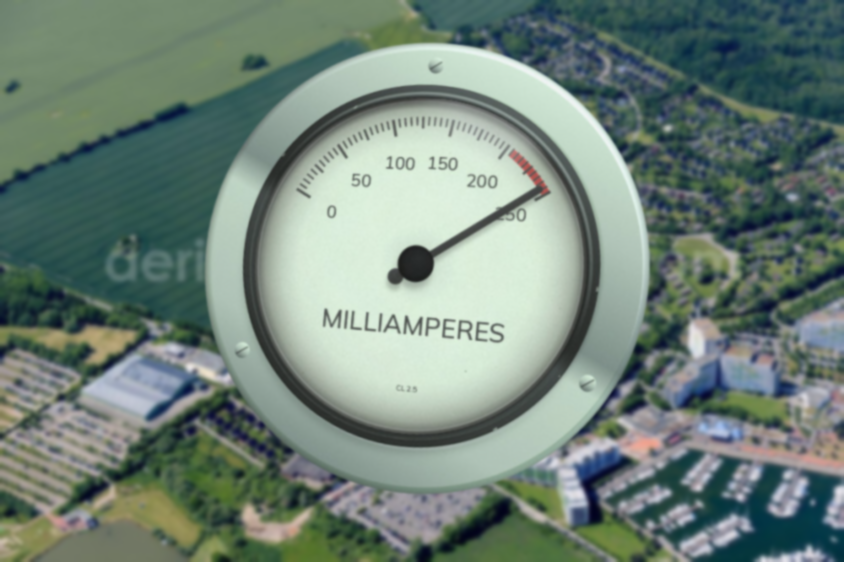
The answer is 245 mA
